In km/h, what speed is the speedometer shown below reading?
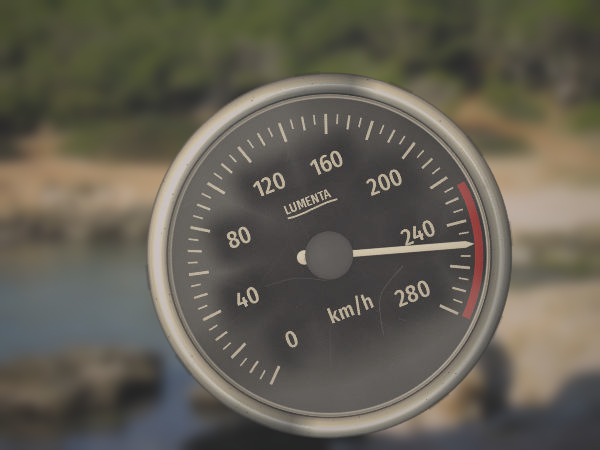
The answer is 250 km/h
